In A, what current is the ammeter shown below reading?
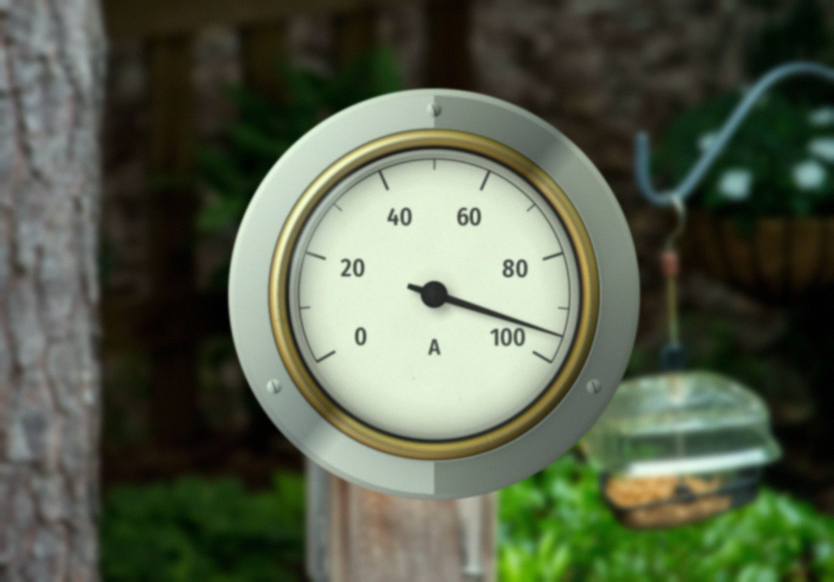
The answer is 95 A
